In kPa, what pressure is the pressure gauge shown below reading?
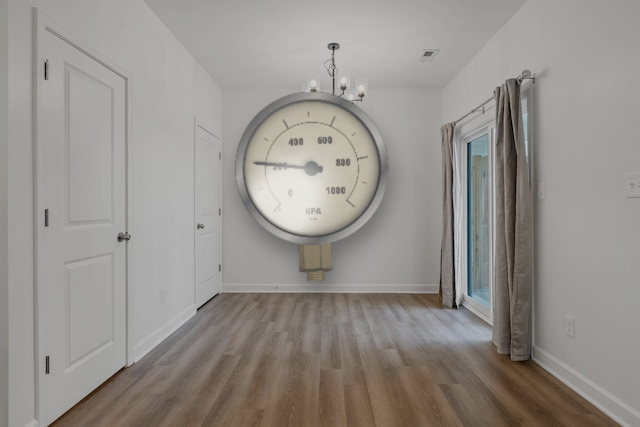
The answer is 200 kPa
